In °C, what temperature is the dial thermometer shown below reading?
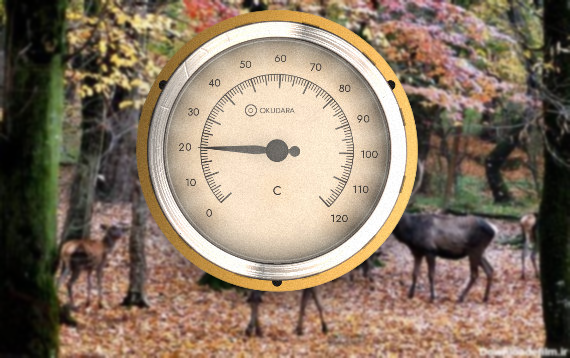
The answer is 20 °C
